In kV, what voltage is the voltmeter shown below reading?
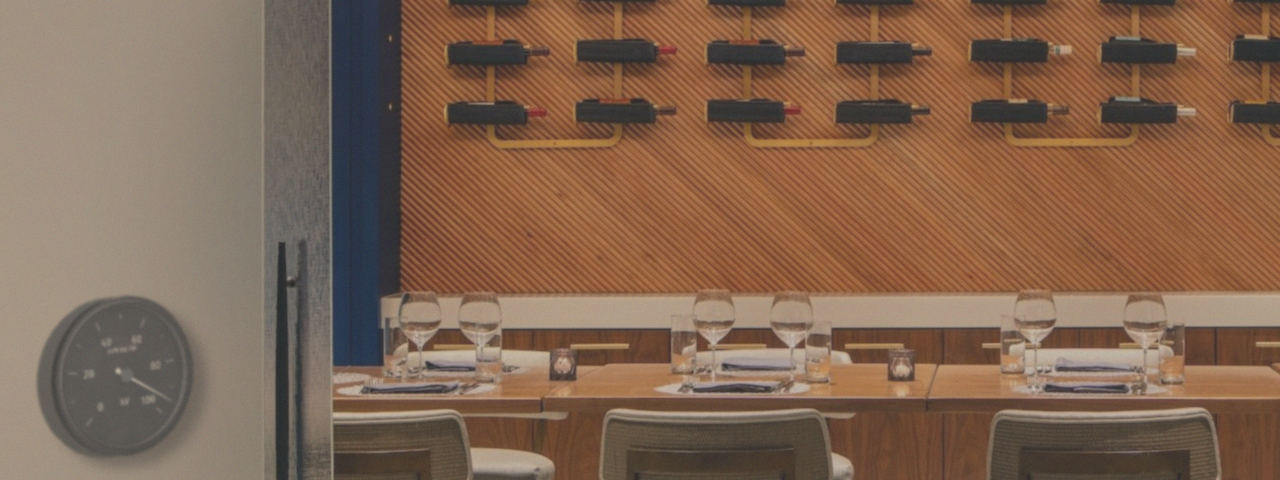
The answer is 95 kV
